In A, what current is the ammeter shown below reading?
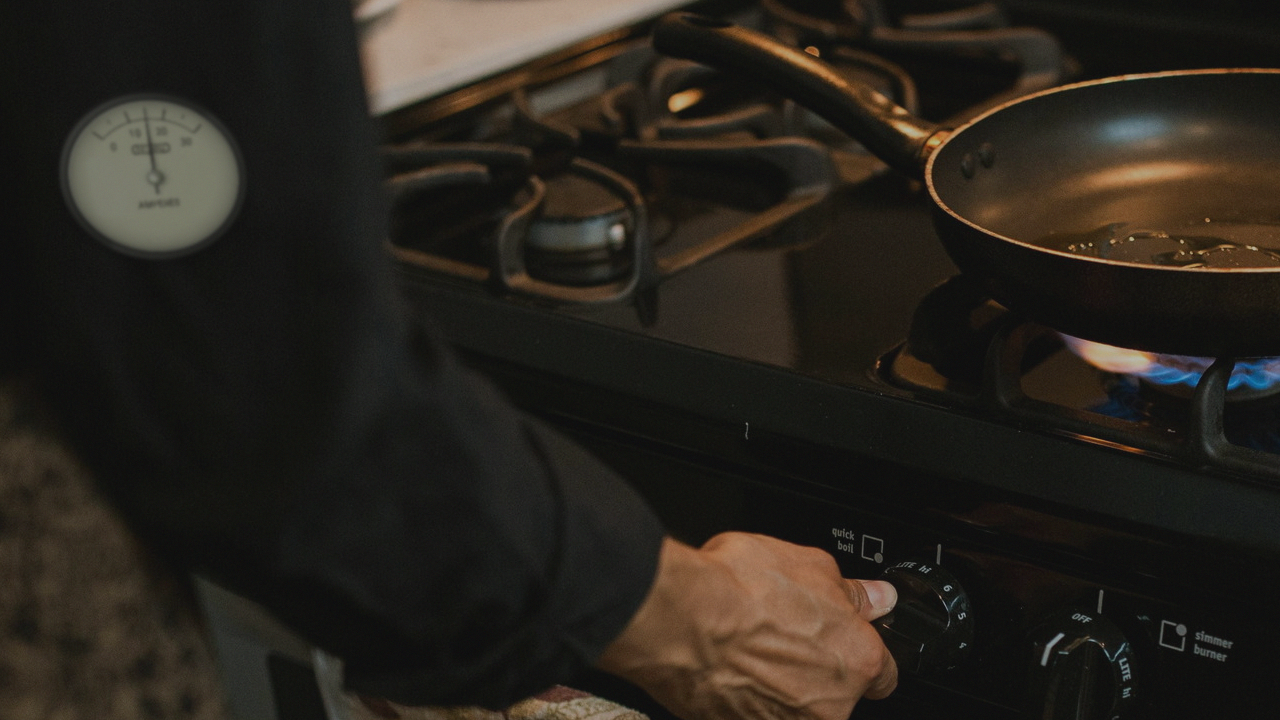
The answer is 15 A
